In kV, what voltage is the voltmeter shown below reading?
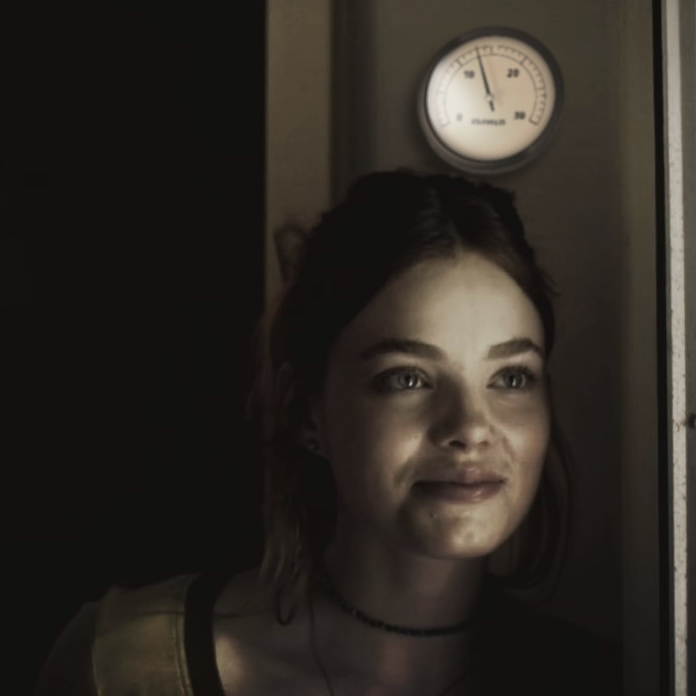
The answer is 13 kV
